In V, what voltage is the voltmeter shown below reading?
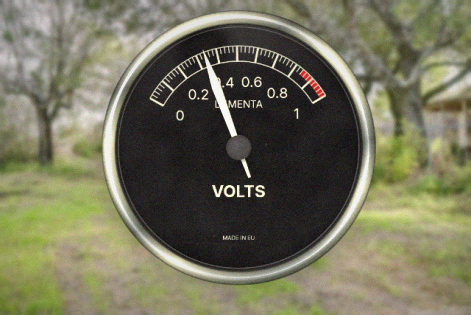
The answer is 0.34 V
